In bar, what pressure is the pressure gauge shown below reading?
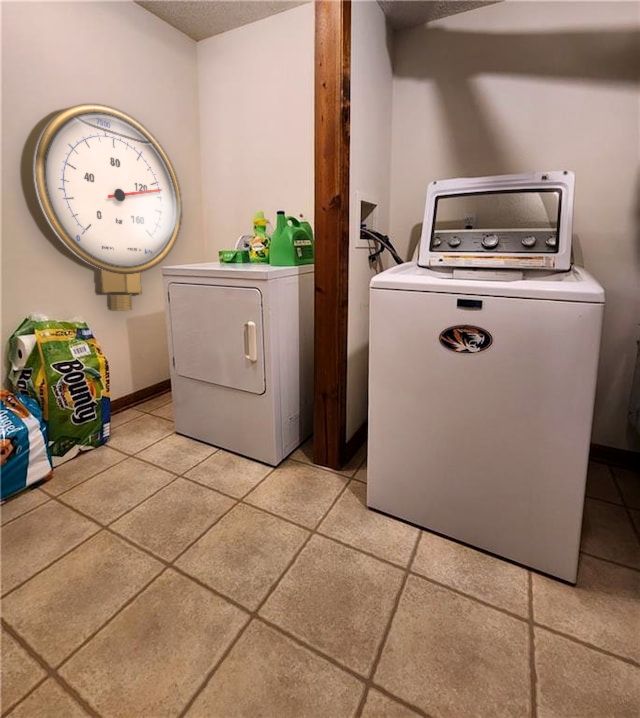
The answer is 125 bar
